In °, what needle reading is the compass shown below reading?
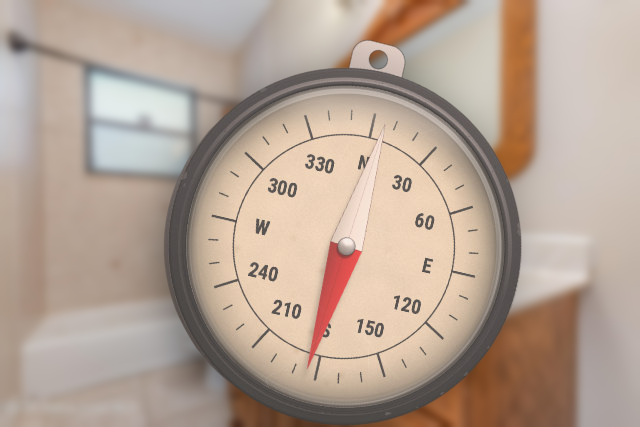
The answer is 185 °
